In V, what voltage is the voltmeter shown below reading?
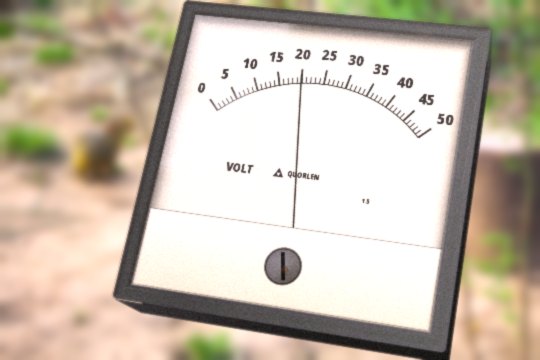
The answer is 20 V
